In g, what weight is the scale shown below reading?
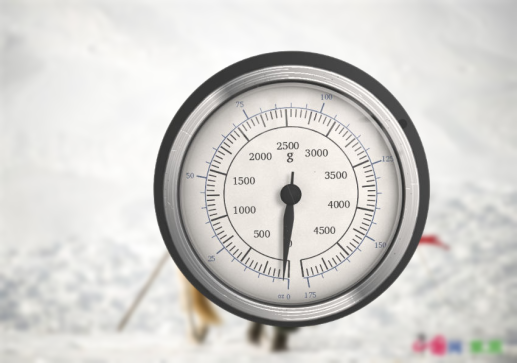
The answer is 50 g
